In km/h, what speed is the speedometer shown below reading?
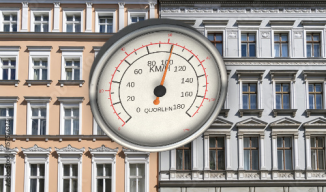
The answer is 100 km/h
